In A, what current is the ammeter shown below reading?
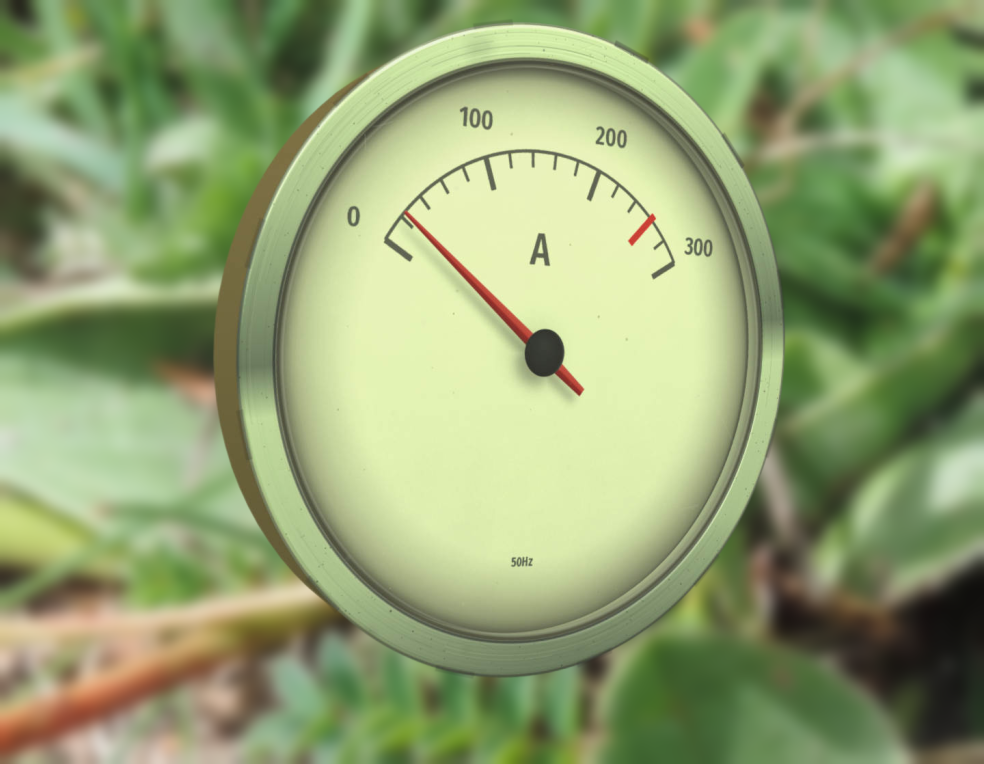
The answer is 20 A
